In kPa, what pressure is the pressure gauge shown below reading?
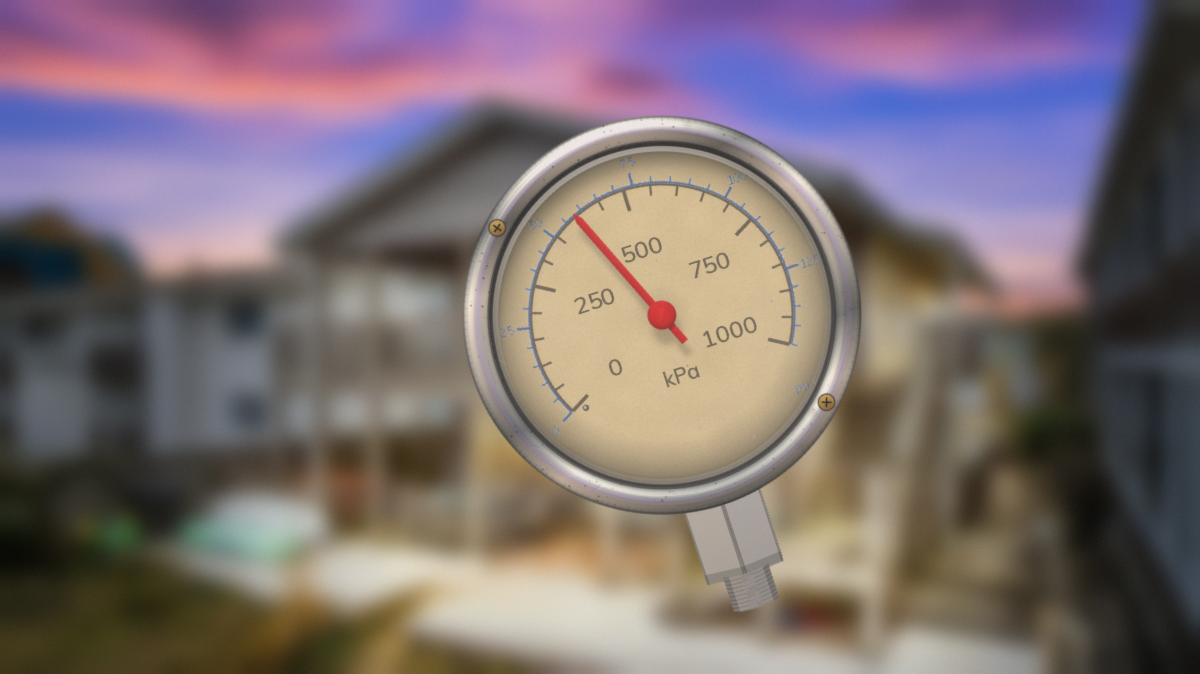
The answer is 400 kPa
